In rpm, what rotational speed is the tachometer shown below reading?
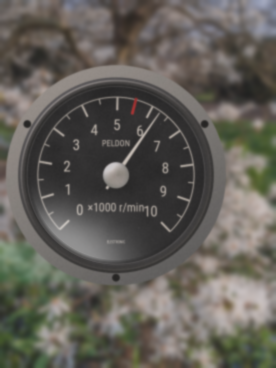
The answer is 6250 rpm
